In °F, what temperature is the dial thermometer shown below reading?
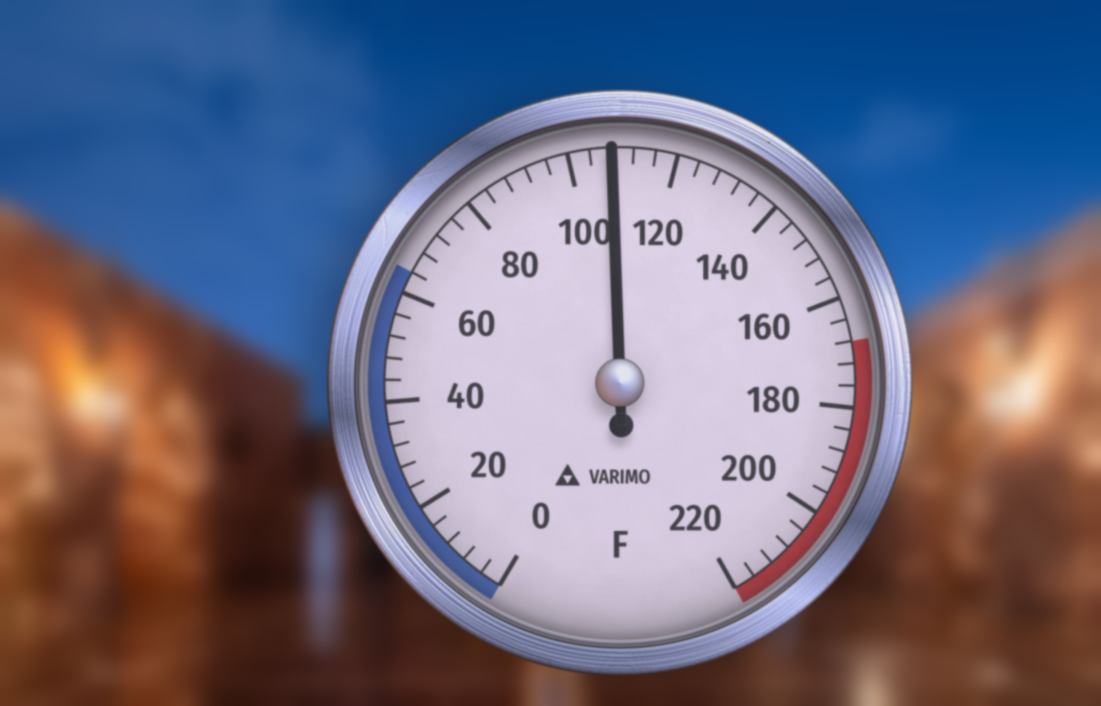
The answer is 108 °F
